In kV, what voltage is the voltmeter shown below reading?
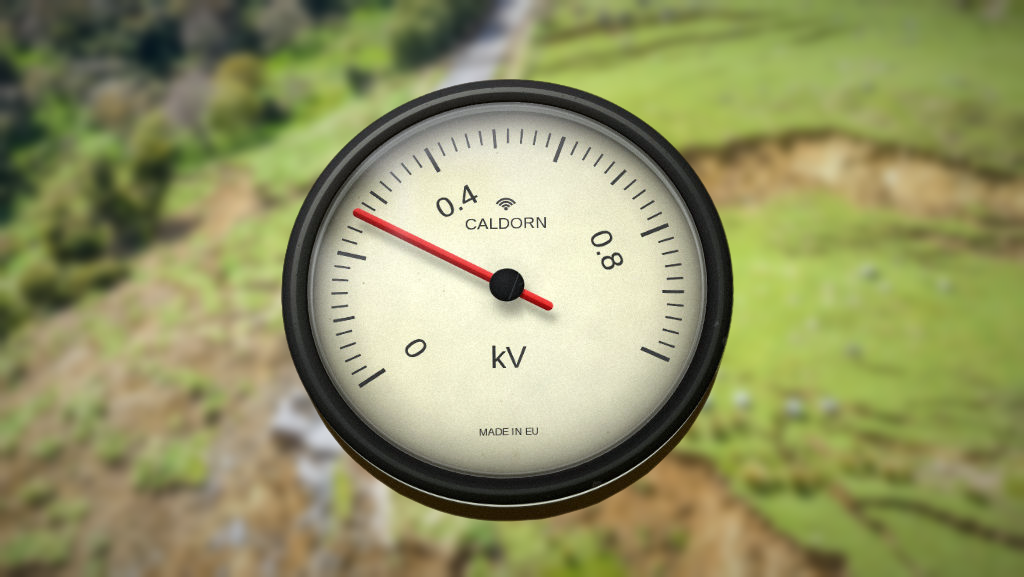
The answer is 0.26 kV
